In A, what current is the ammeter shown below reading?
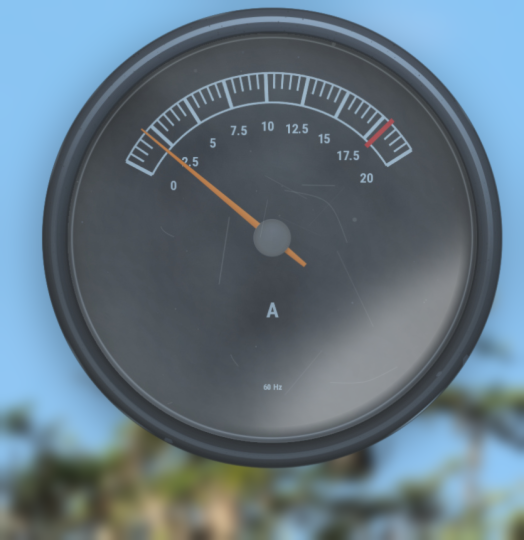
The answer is 2 A
